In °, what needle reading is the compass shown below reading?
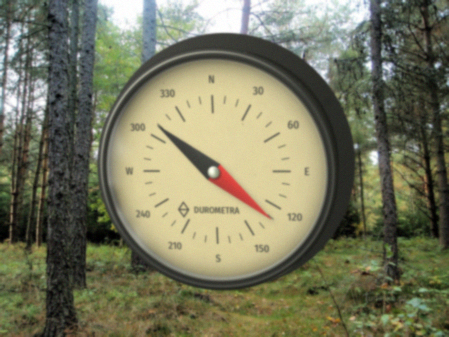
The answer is 130 °
